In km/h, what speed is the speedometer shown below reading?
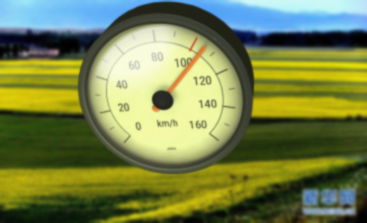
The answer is 105 km/h
